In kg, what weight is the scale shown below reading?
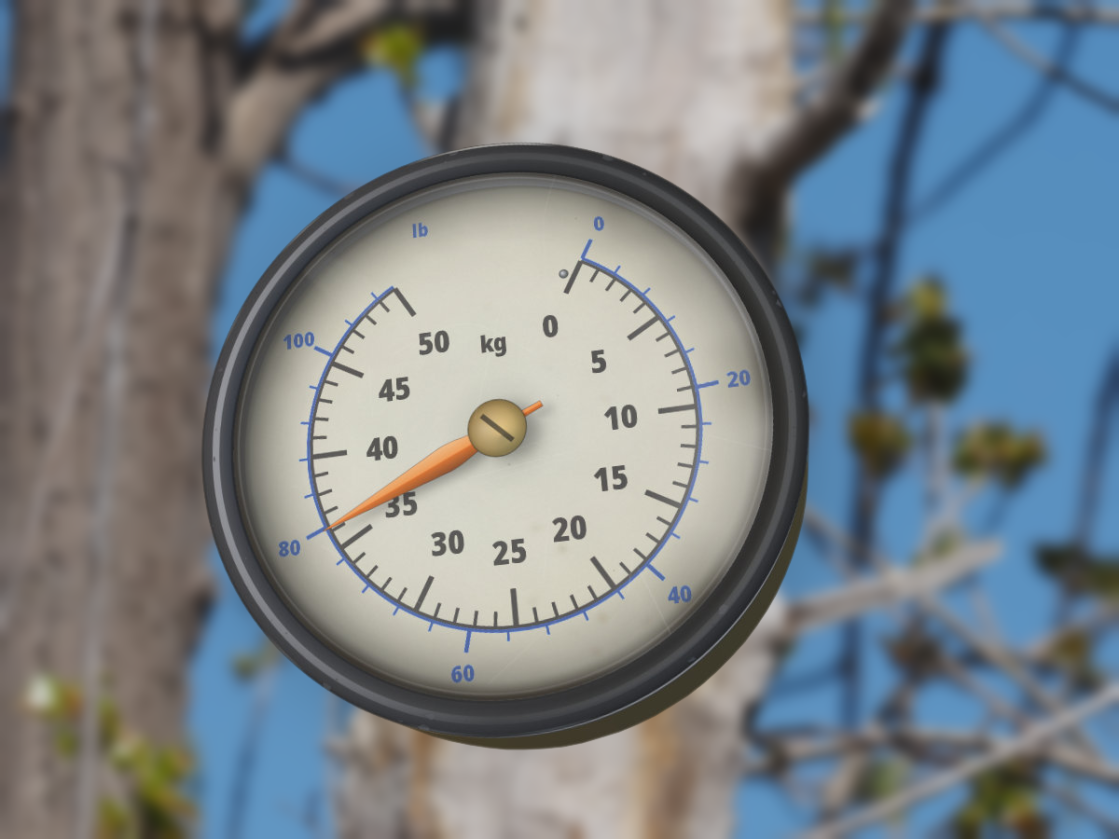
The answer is 36 kg
